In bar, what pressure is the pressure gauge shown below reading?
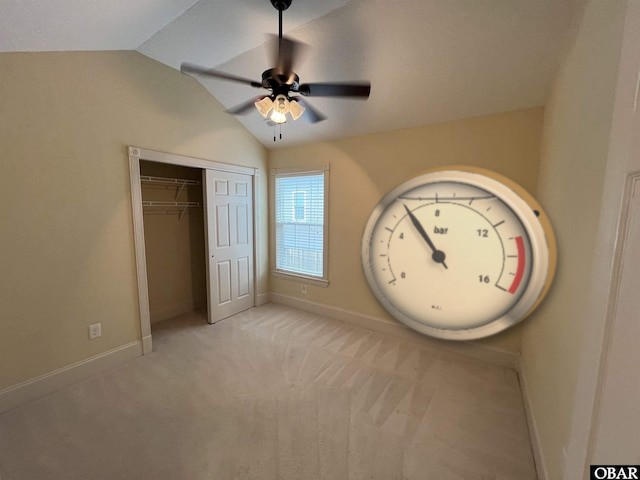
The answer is 6 bar
